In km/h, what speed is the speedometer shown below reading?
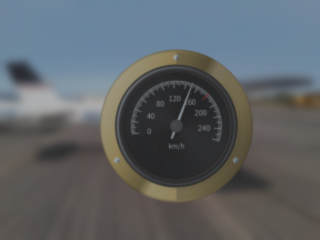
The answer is 150 km/h
